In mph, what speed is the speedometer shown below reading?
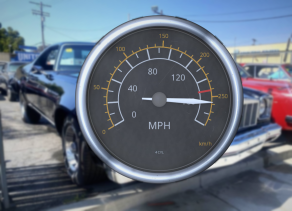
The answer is 160 mph
